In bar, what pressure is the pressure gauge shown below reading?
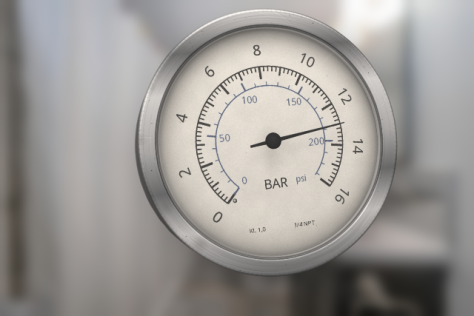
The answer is 13 bar
